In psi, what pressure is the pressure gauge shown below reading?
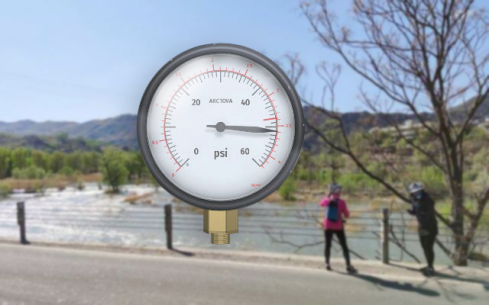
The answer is 51 psi
